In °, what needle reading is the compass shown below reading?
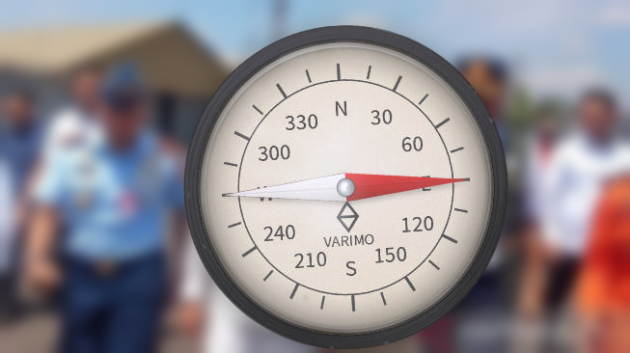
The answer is 90 °
